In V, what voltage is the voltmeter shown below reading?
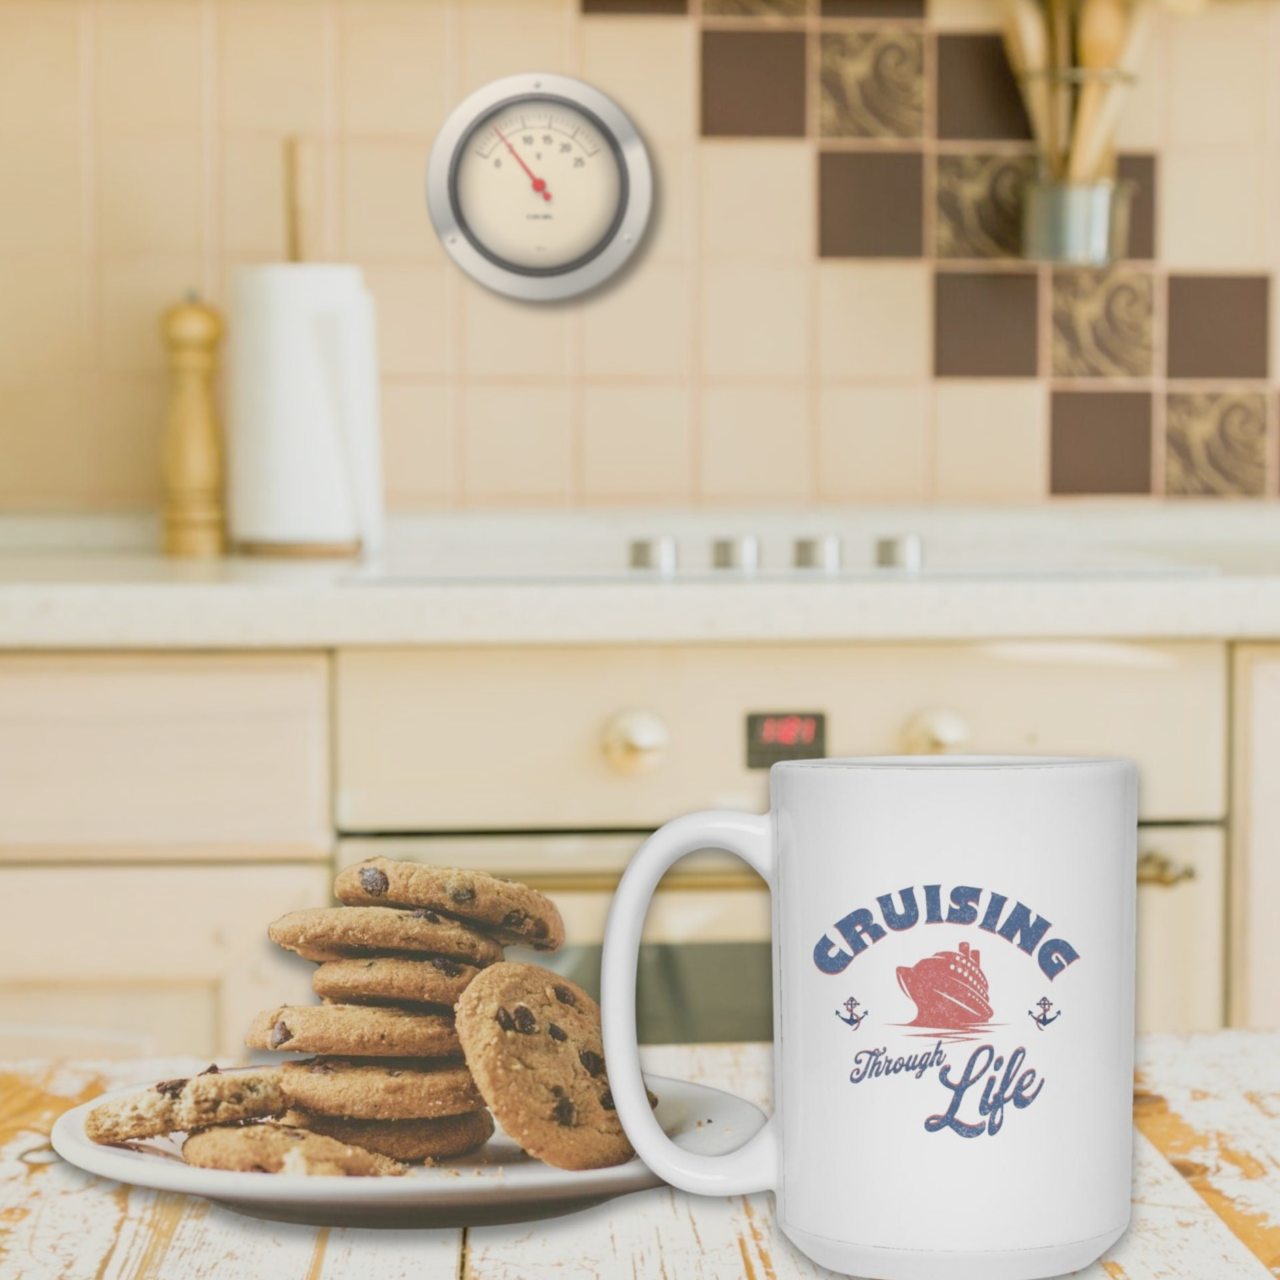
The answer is 5 V
